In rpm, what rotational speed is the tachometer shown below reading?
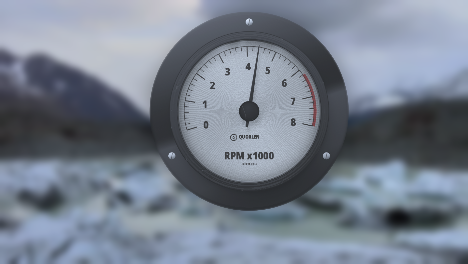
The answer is 4400 rpm
